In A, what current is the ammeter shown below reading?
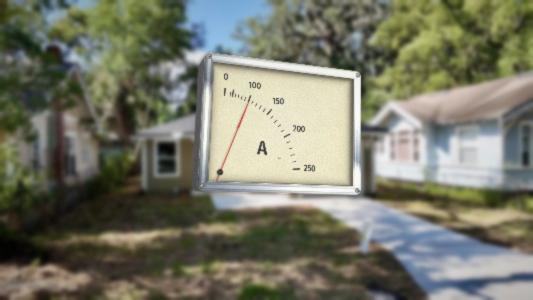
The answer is 100 A
